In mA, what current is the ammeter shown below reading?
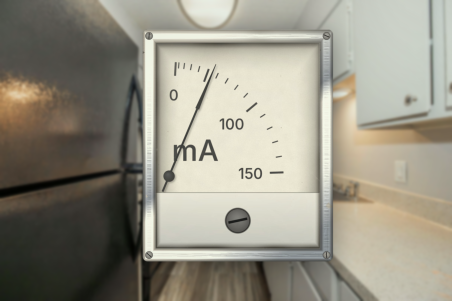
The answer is 55 mA
